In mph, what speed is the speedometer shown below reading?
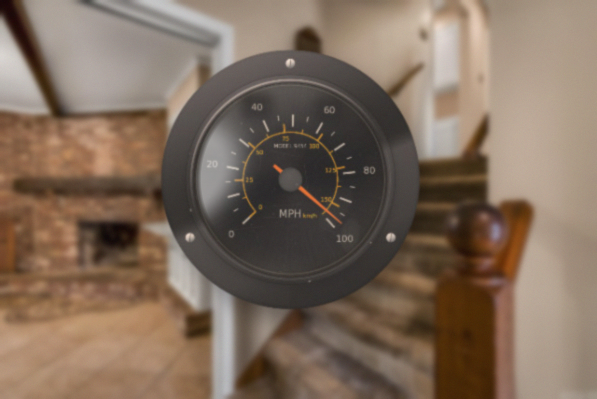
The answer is 97.5 mph
